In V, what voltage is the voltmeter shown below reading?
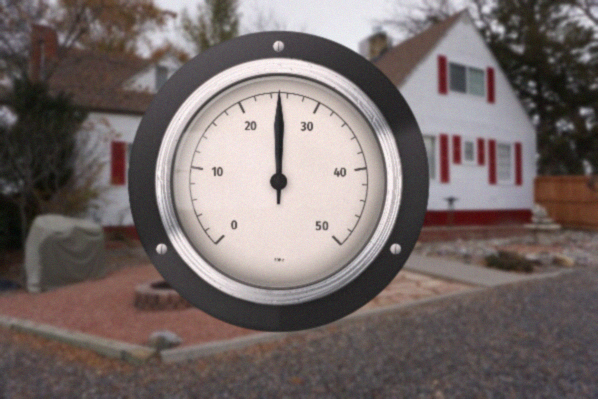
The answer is 25 V
